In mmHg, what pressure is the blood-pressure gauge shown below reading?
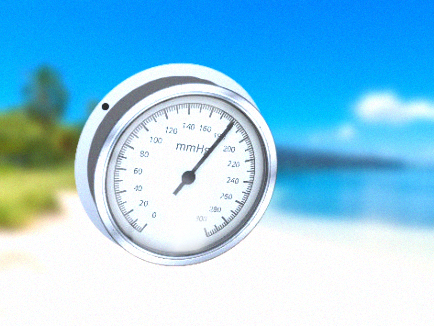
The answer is 180 mmHg
